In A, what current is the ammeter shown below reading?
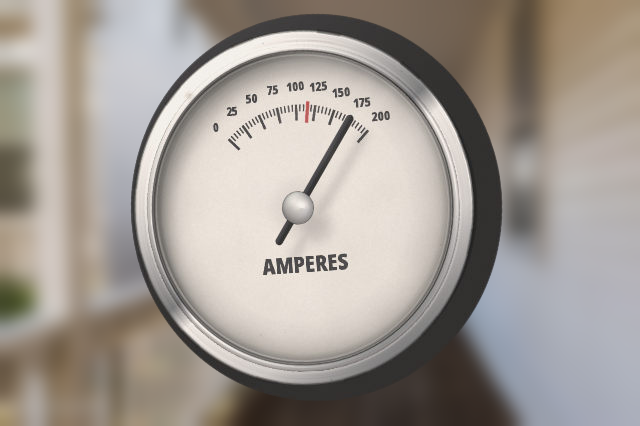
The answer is 175 A
